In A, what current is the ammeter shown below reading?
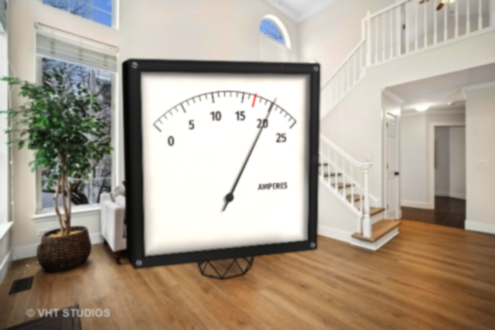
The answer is 20 A
